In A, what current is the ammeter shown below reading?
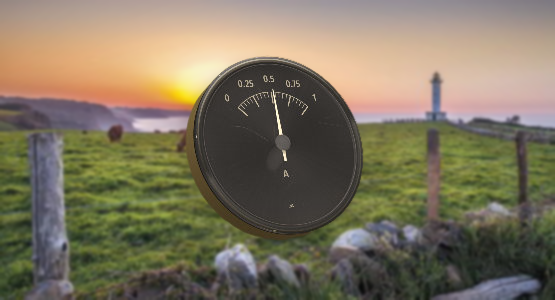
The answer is 0.5 A
